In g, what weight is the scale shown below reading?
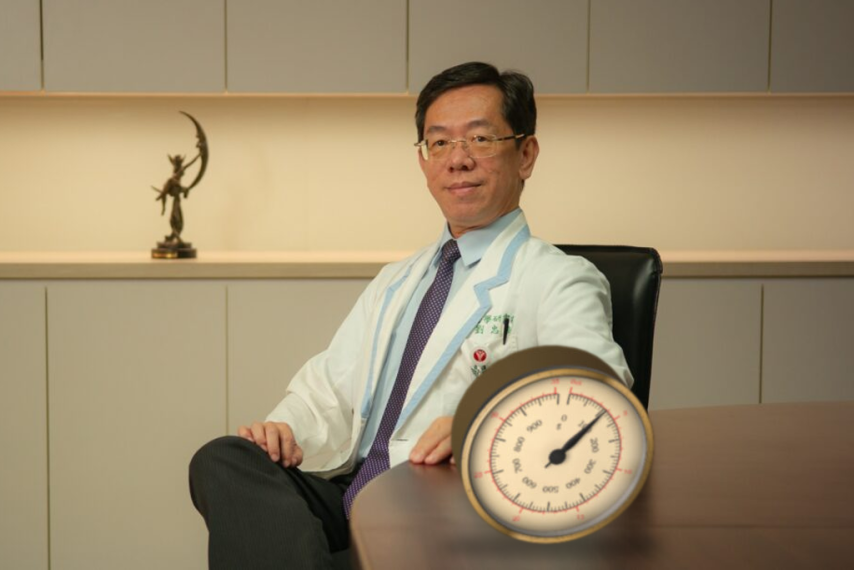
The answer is 100 g
